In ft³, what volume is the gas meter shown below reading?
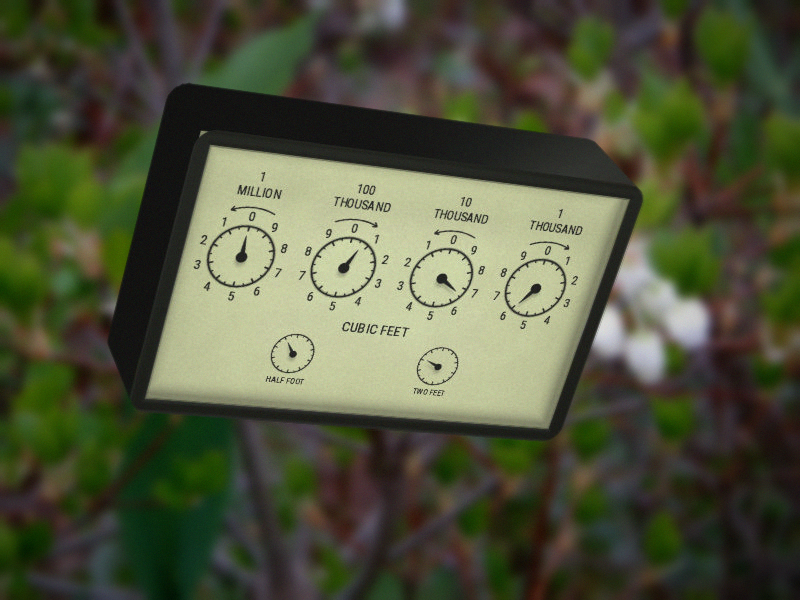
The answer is 6600 ft³
